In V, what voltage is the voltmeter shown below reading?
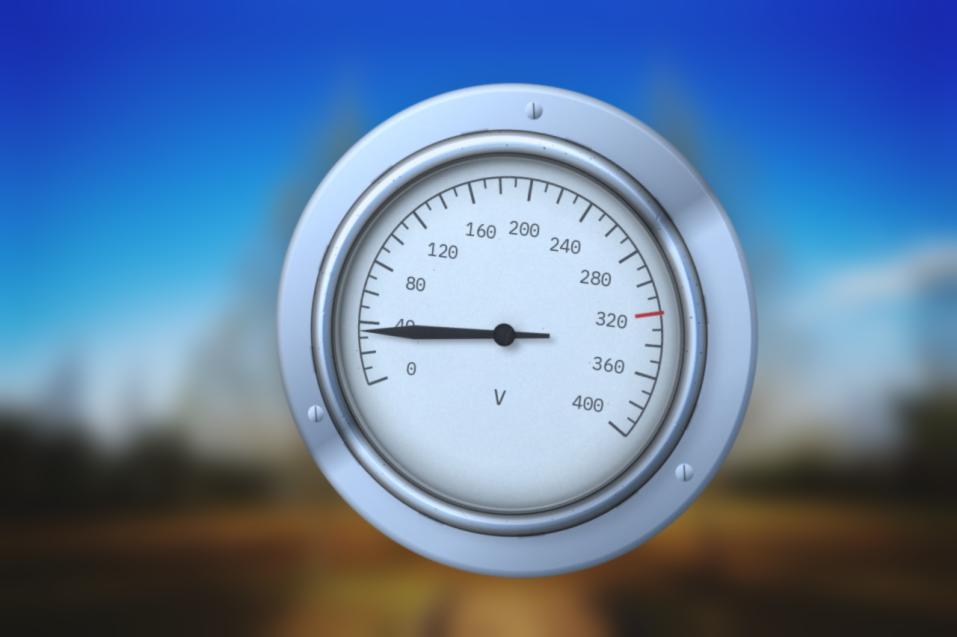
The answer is 35 V
